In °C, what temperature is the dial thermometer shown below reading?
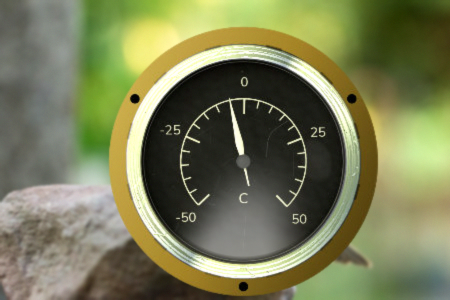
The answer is -5 °C
